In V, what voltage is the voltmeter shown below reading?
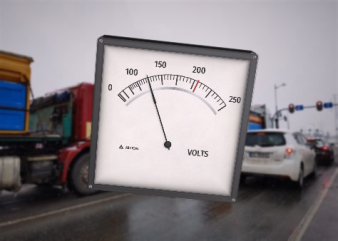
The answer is 125 V
